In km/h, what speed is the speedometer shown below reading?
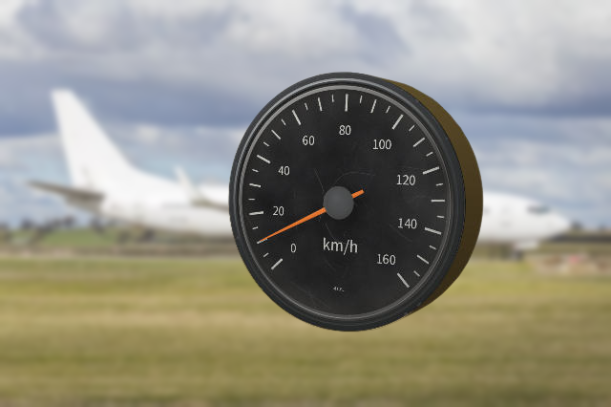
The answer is 10 km/h
